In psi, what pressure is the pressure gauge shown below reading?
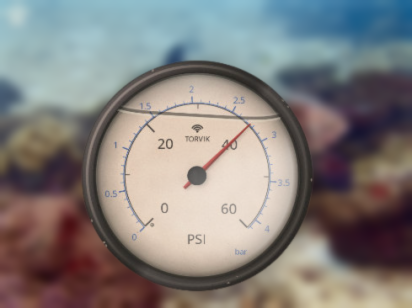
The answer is 40 psi
